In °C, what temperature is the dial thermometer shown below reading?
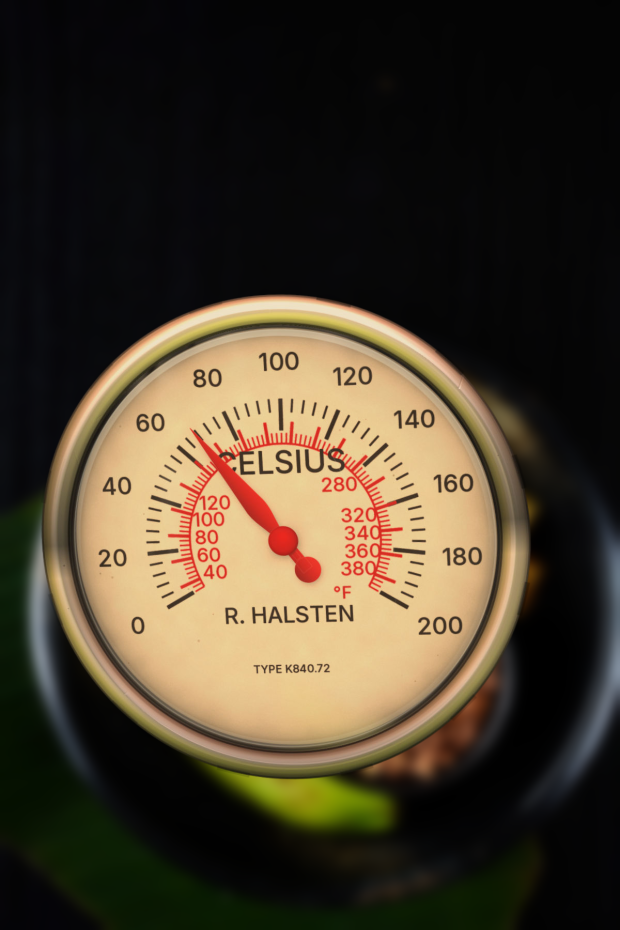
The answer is 68 °C
